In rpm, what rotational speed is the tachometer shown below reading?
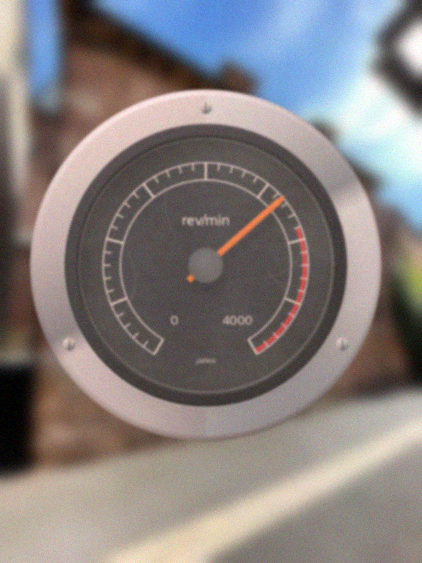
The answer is 2650 rpm
